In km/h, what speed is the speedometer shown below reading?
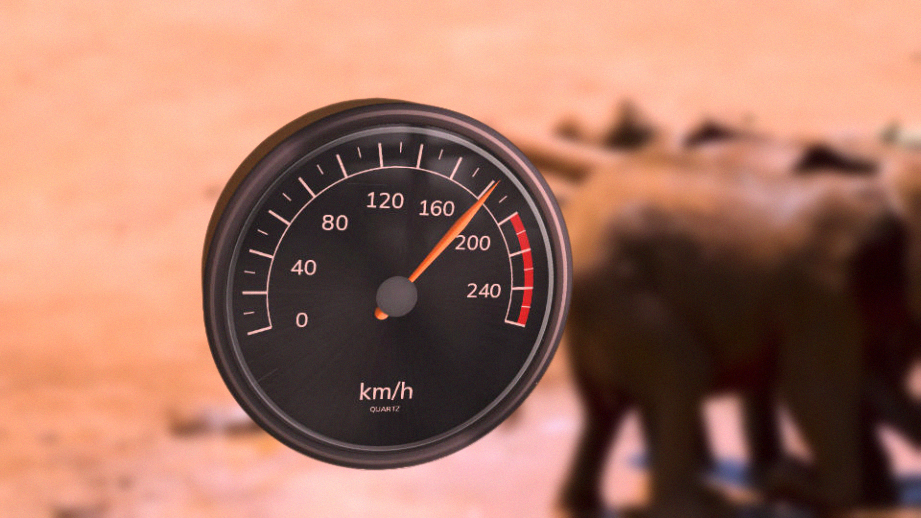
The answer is 180 km/h
